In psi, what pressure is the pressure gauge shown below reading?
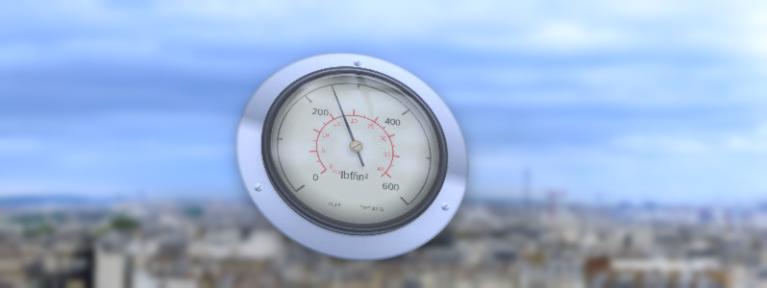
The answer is 250 psi
